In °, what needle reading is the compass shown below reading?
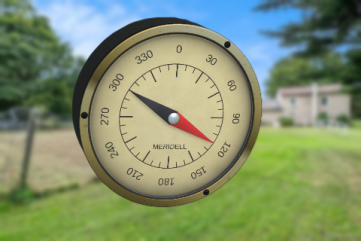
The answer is 120 °
